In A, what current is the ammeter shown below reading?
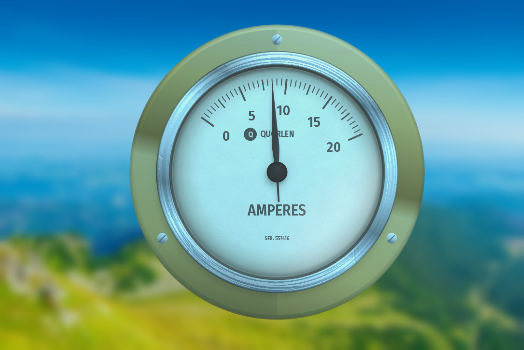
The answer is 8.5 A
